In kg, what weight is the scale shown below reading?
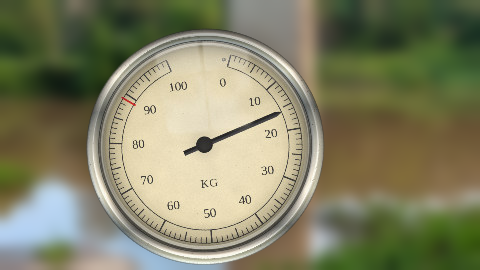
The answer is 16 kg
